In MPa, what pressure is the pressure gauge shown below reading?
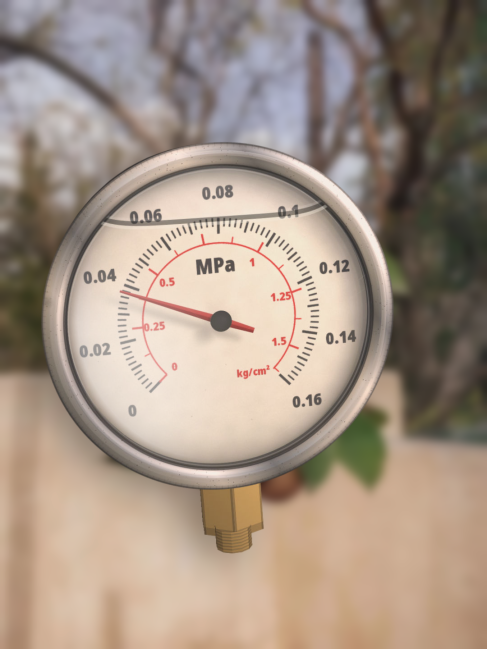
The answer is 0.038 MPa
